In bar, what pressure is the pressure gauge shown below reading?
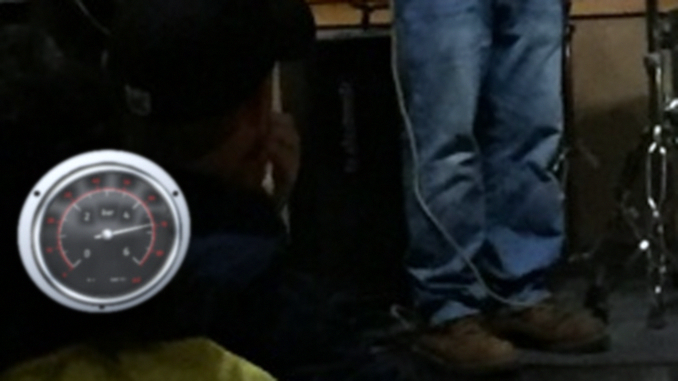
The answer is 4.75 bar
